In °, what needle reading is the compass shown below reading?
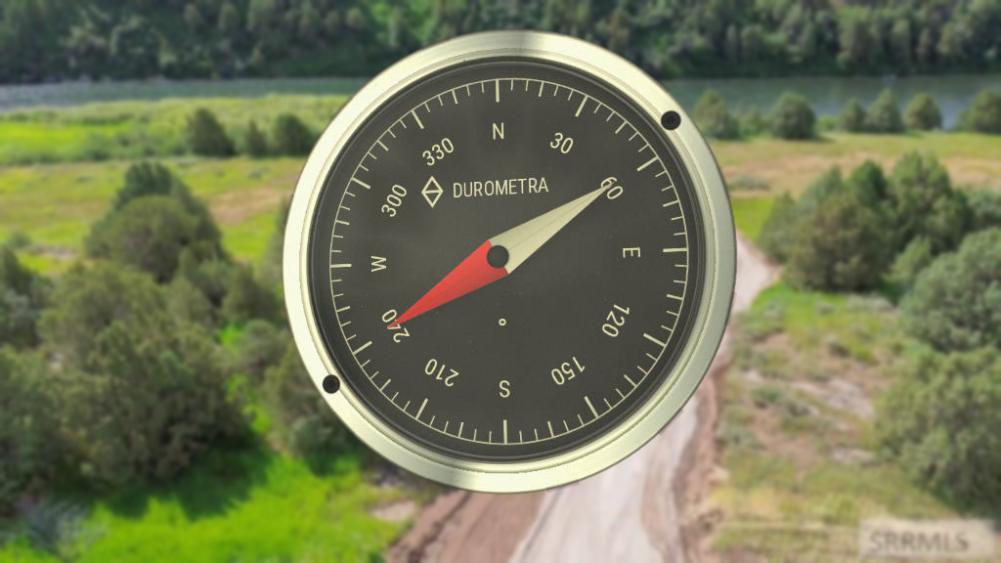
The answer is 240 °
